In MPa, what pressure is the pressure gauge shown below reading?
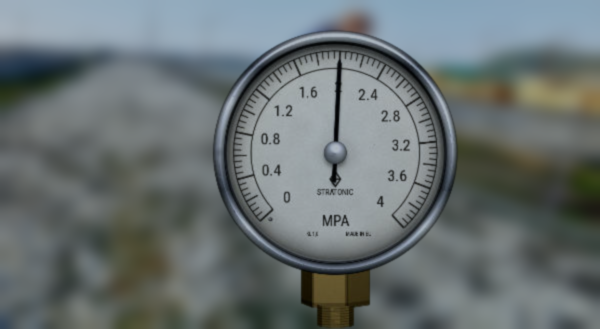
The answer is 2 MPa
